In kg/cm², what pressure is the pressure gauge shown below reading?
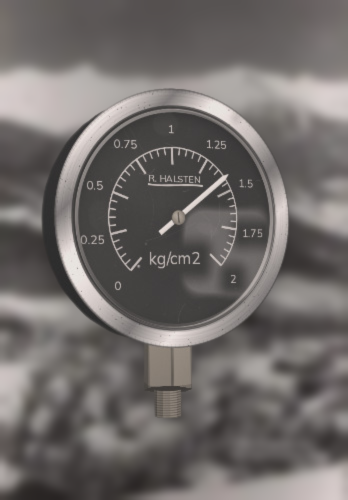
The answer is 1.4 kg/cm²
